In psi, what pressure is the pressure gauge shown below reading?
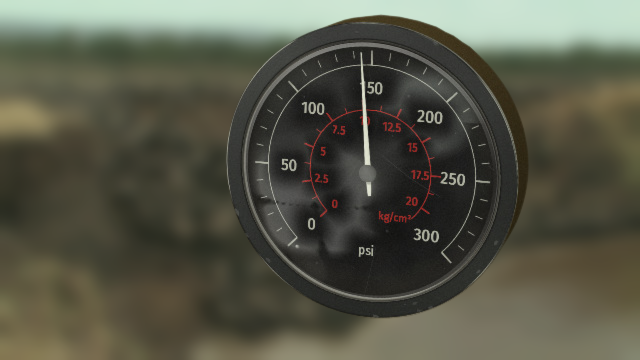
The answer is 145 psi
